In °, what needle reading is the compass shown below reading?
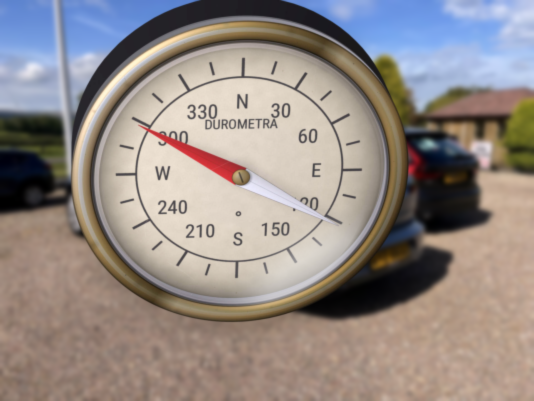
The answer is 300 °
